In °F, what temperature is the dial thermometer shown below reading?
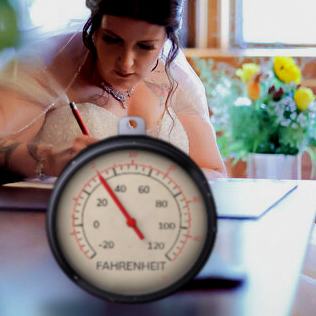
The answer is 32 °F
